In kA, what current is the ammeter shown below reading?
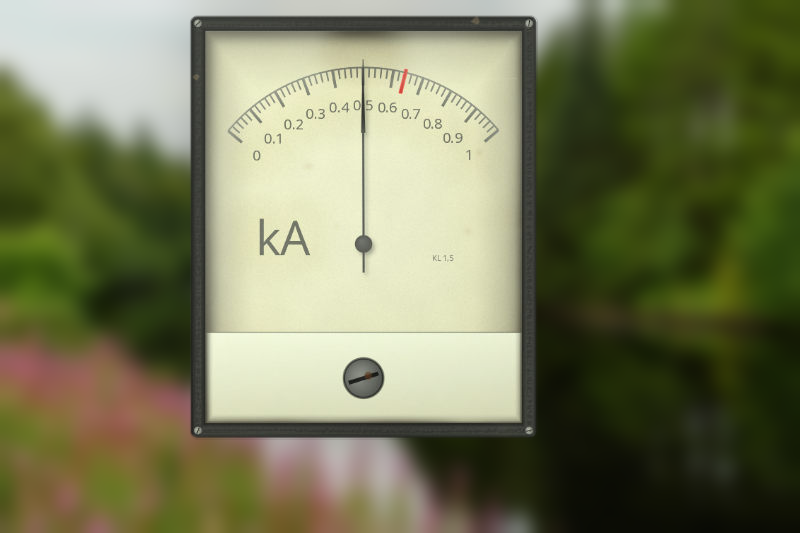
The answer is 0.5 kA
